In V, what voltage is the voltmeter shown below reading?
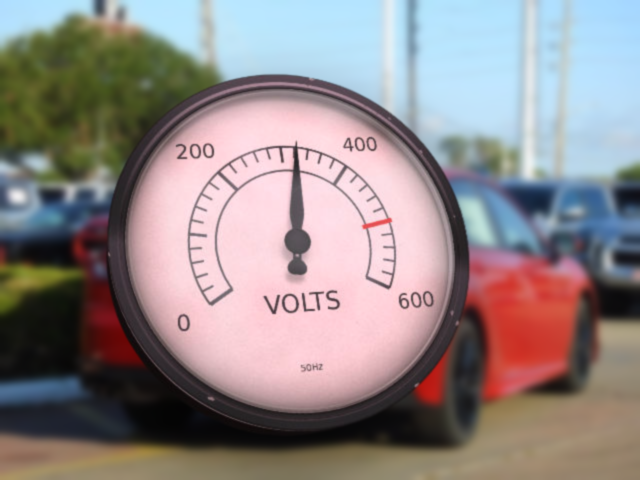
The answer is 320 V
